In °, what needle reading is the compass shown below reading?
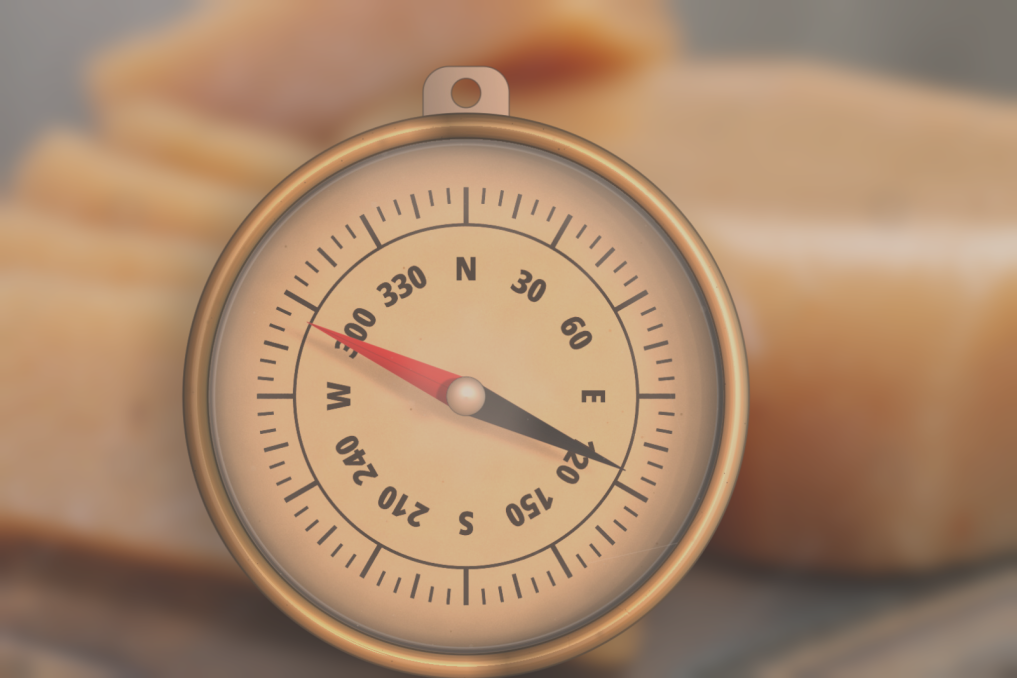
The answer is 295 °
